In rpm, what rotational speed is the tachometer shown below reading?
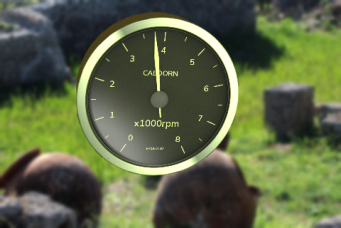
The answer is 3750 rpm
